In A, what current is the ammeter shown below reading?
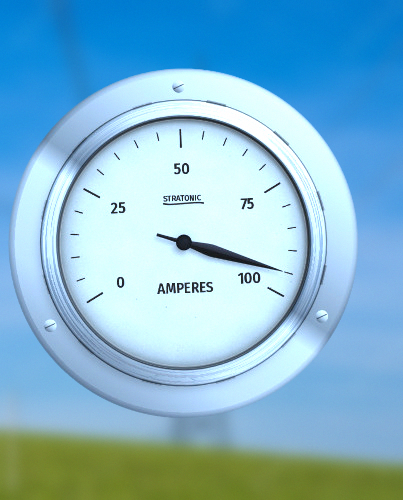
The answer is 95 A
